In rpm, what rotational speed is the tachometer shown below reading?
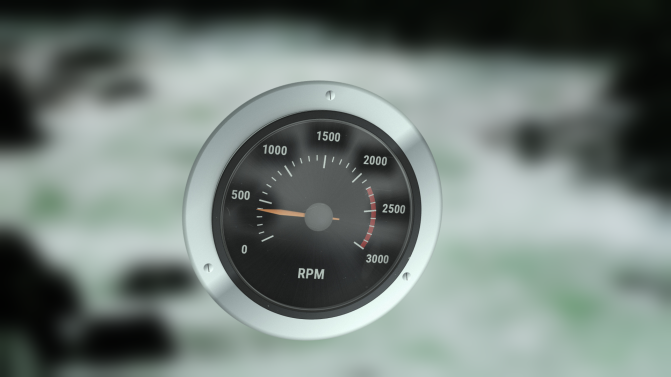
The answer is 400 rpm
